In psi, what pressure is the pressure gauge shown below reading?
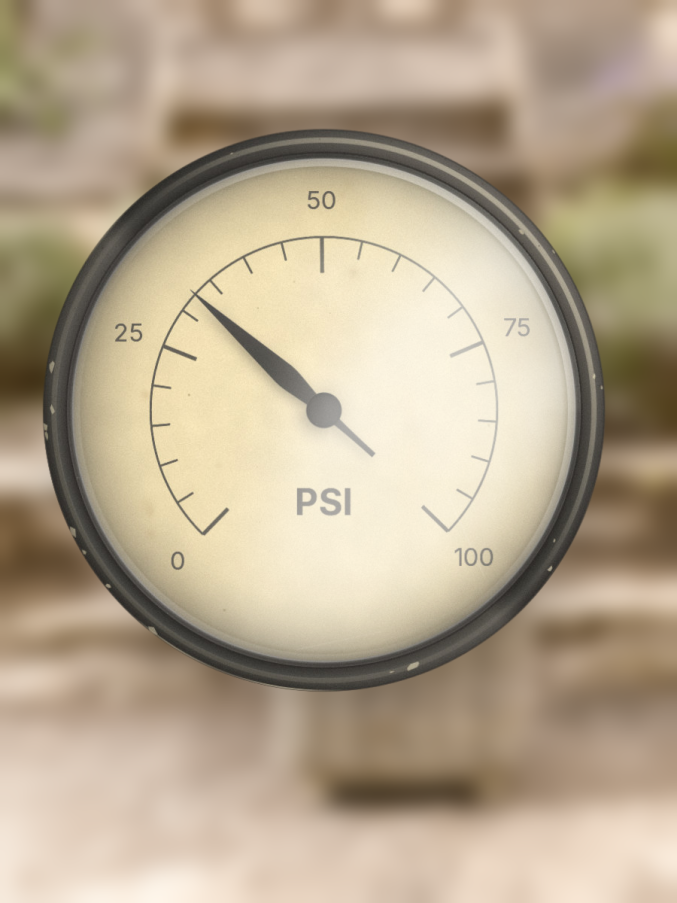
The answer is 32.5 psi
